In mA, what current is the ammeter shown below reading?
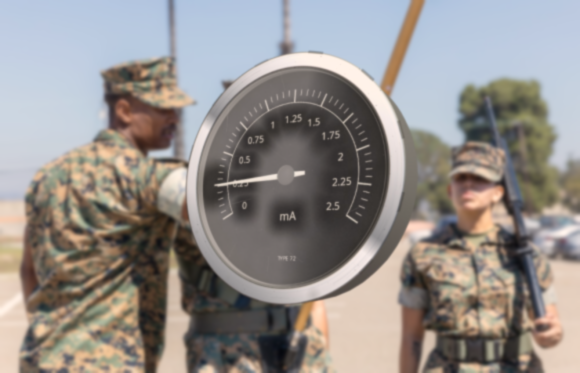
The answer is 0.25 mA
